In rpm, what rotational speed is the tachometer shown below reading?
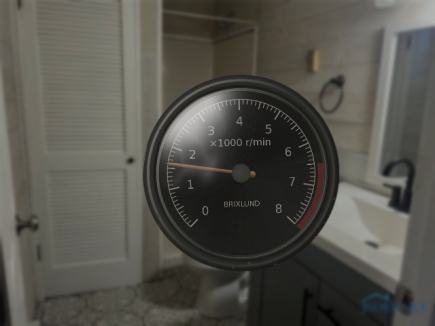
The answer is 1600 rpm
